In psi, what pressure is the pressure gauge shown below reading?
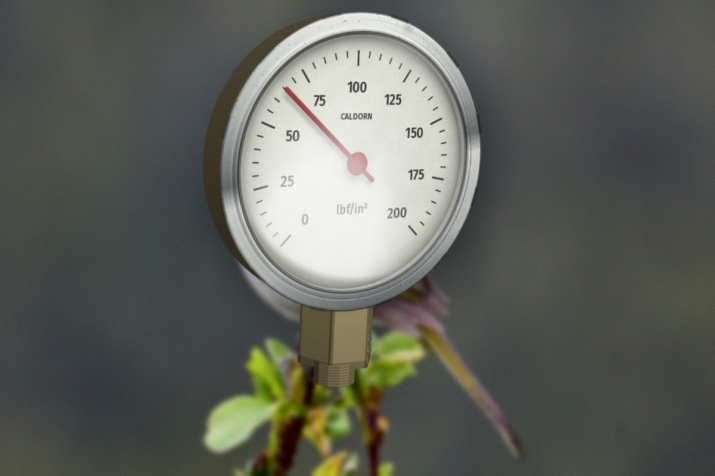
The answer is 65 psi
